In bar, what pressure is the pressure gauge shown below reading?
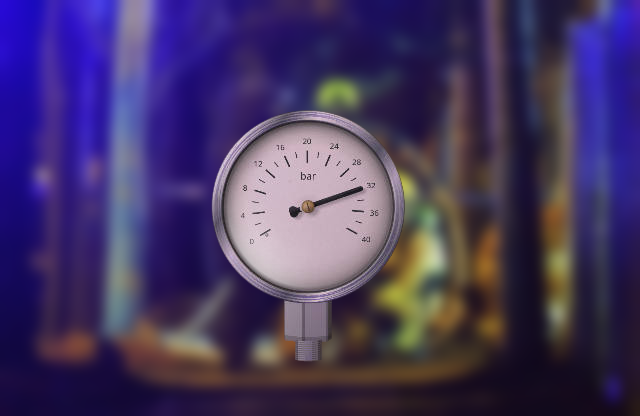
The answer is 32 bar
